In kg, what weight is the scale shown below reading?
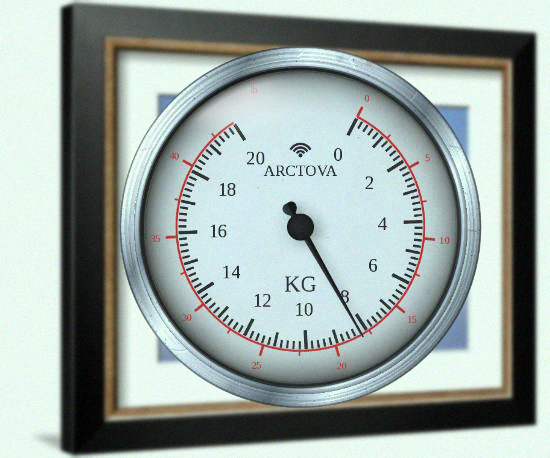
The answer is 8.2 kg
